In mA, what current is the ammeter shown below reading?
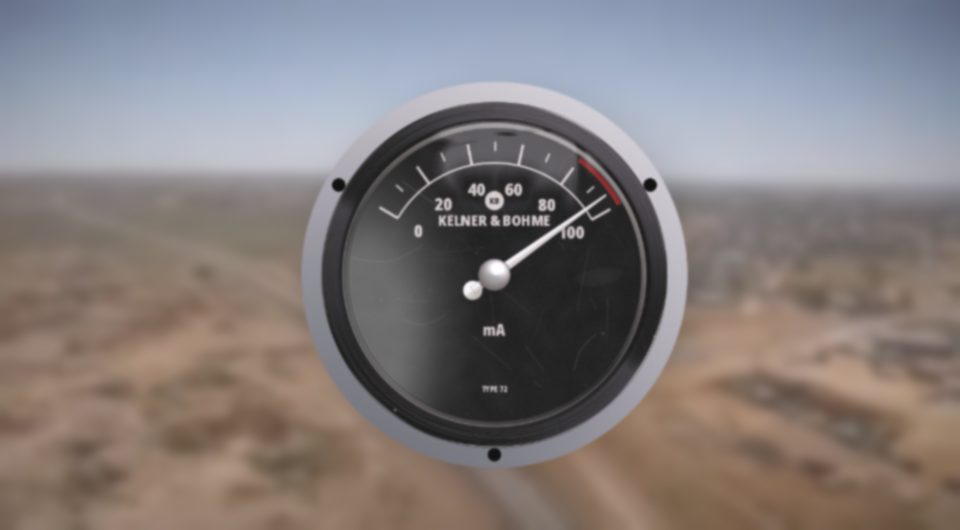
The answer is 95 mA
